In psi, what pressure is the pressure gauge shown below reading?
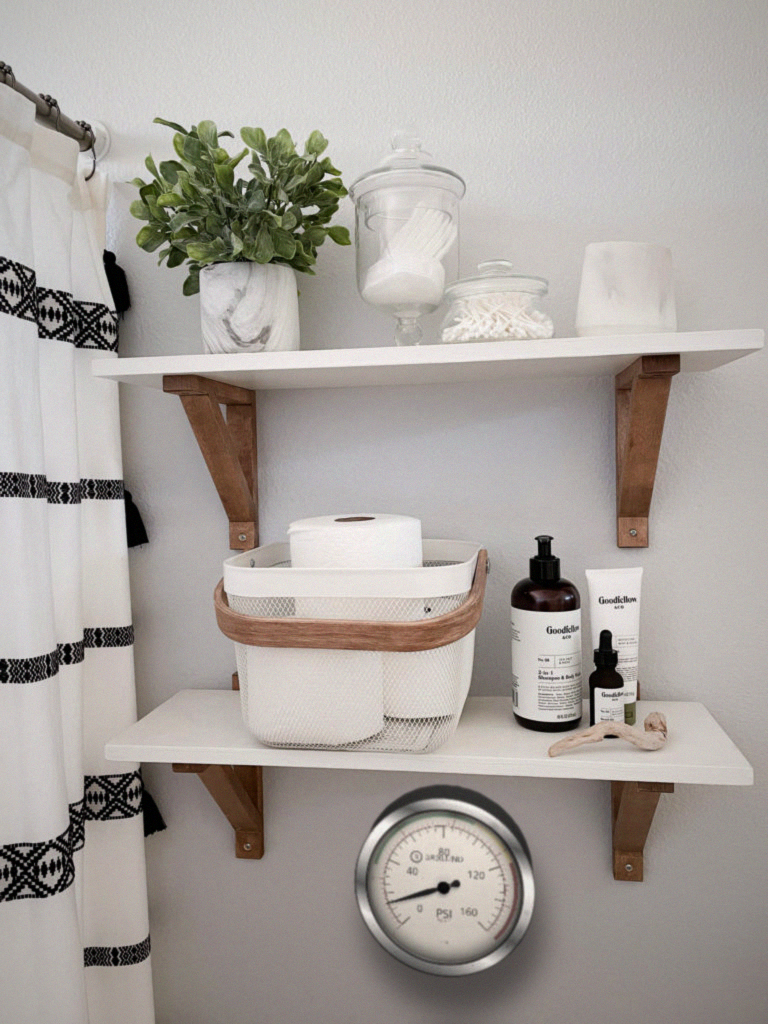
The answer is 15 psi
